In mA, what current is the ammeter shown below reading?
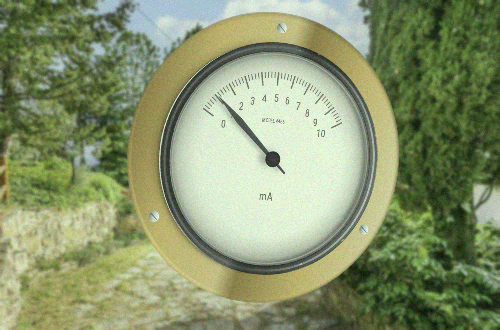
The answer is 1 mA
